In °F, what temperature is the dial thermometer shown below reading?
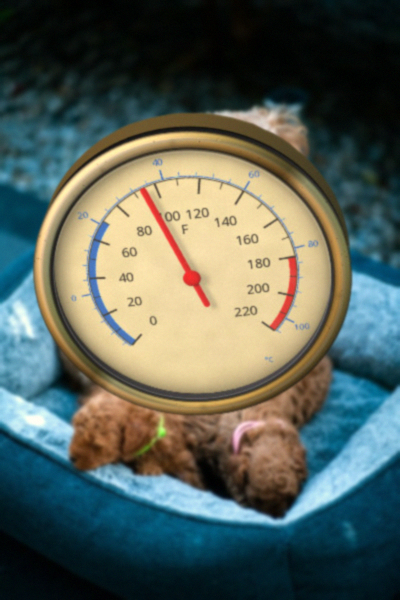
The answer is 95 °F
